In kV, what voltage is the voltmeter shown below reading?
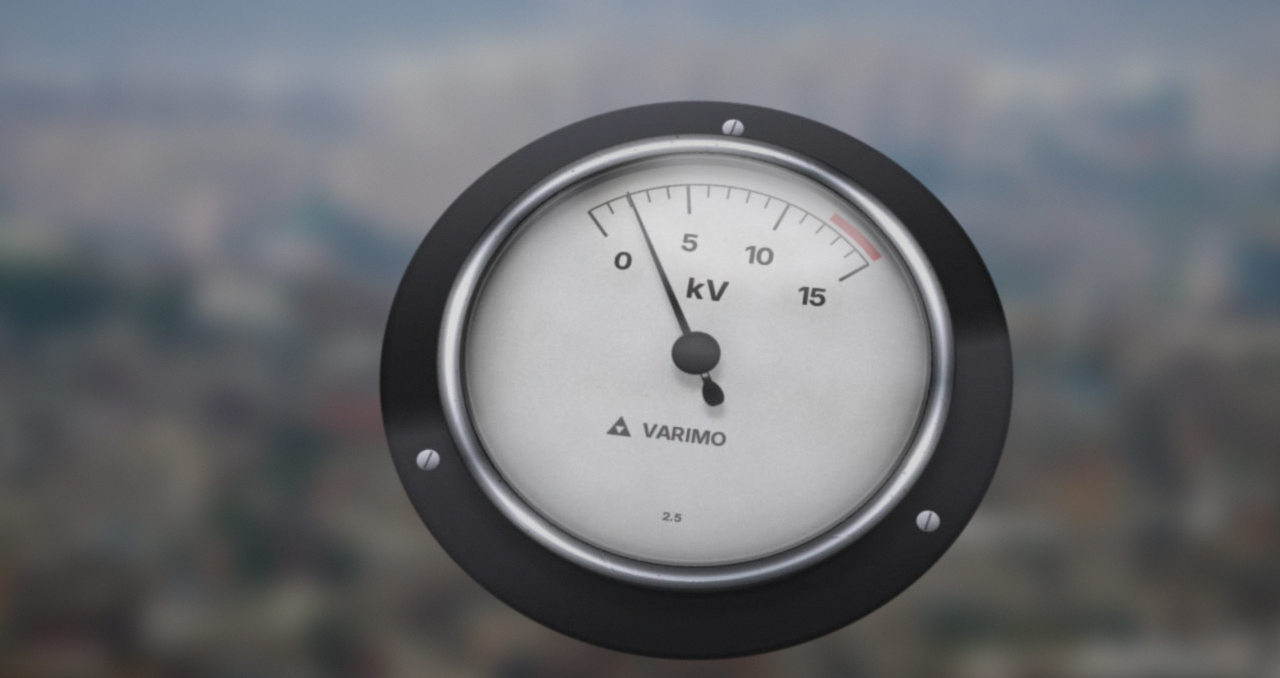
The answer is 2 kV
